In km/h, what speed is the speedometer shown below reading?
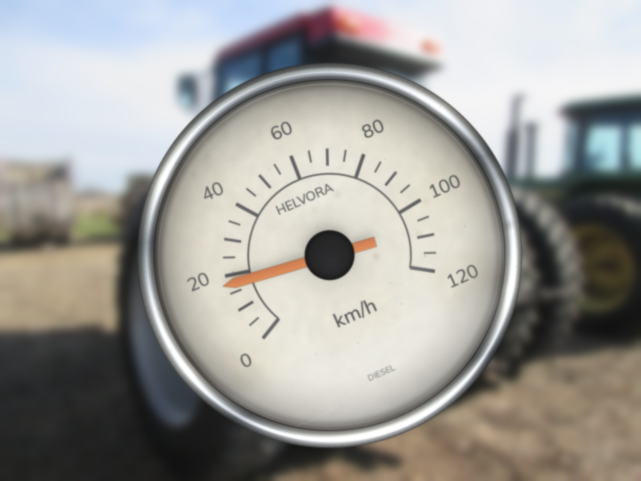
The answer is 17.5 km/h
